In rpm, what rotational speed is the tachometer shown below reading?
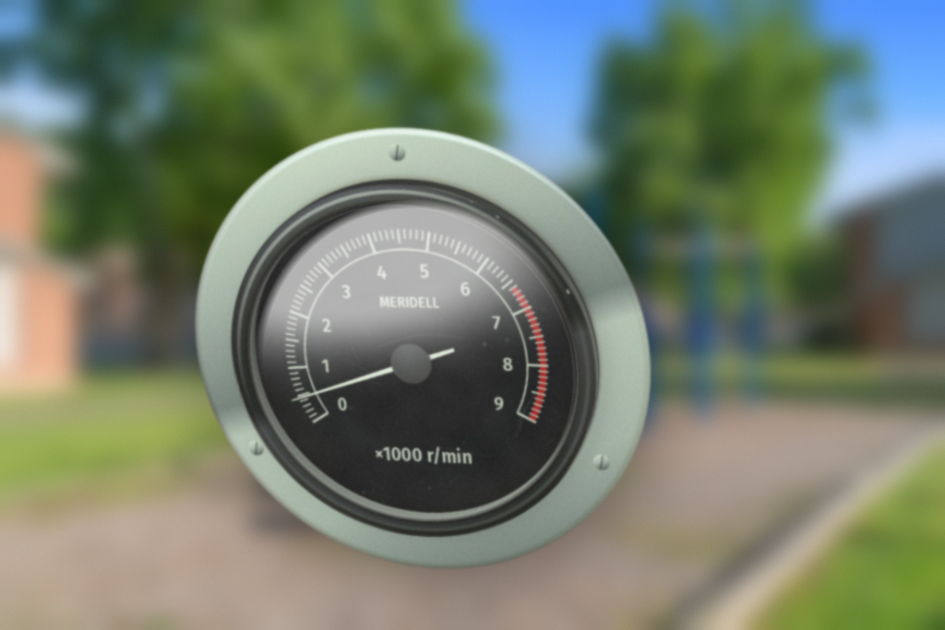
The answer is 500 rpm
